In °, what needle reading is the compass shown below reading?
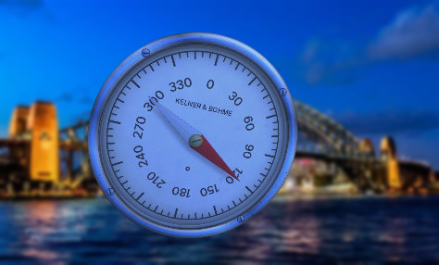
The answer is 120 °
